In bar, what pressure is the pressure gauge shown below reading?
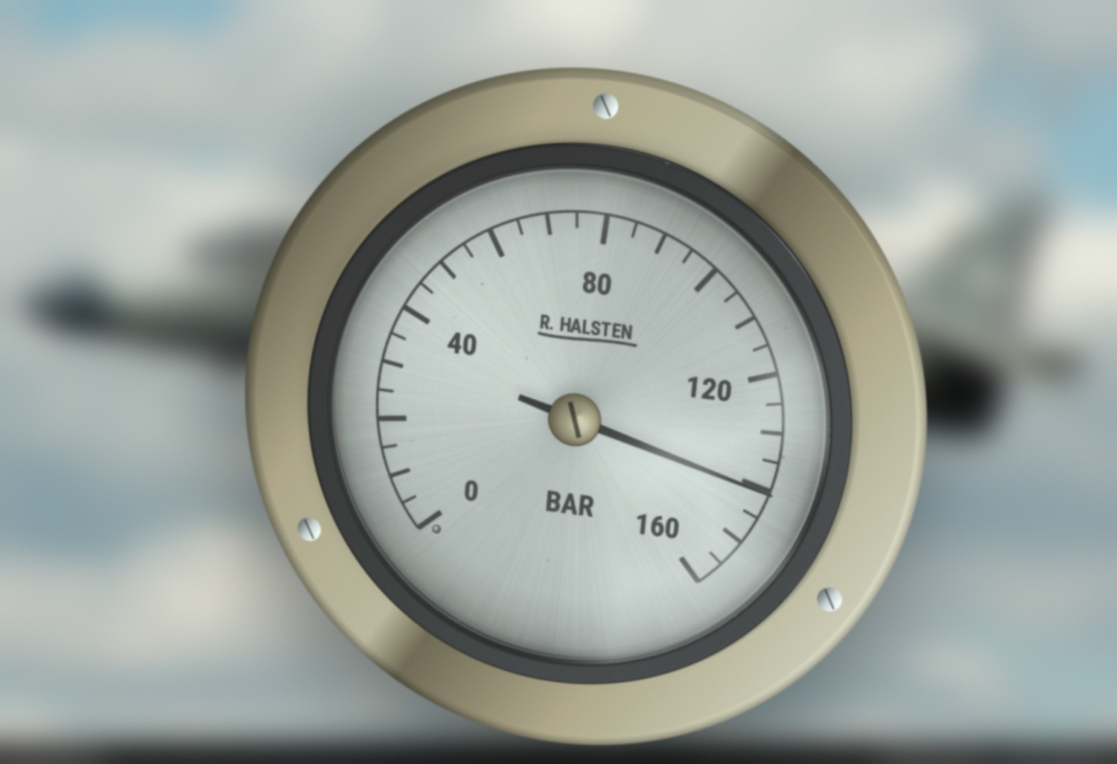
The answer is 140 bar
